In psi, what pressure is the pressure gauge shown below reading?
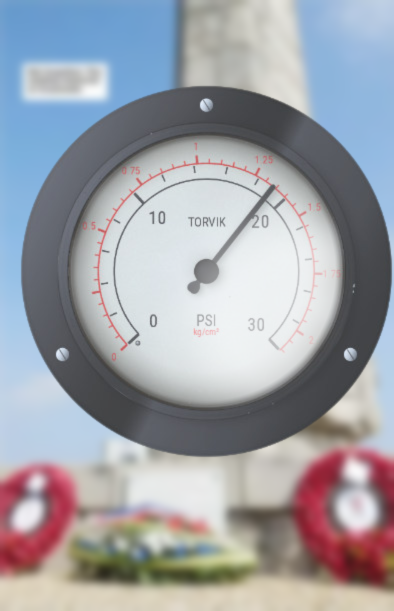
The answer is 19 psi
